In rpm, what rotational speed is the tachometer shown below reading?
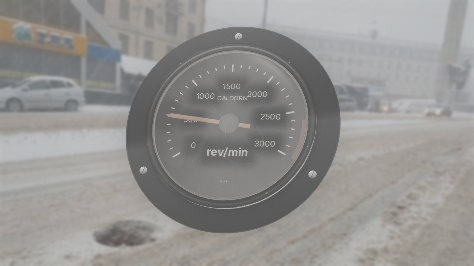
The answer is 500 rpm
